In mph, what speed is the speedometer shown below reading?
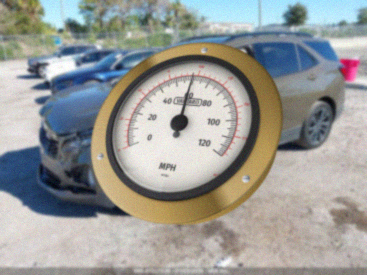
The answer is 60 mph
